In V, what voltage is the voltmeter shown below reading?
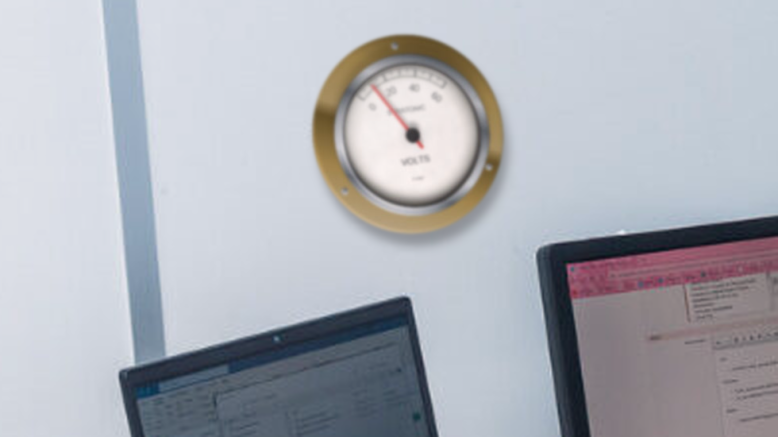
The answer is 10 V
